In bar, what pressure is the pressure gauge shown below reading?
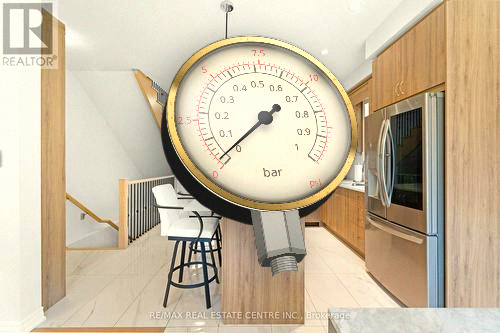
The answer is 0.02 bar
